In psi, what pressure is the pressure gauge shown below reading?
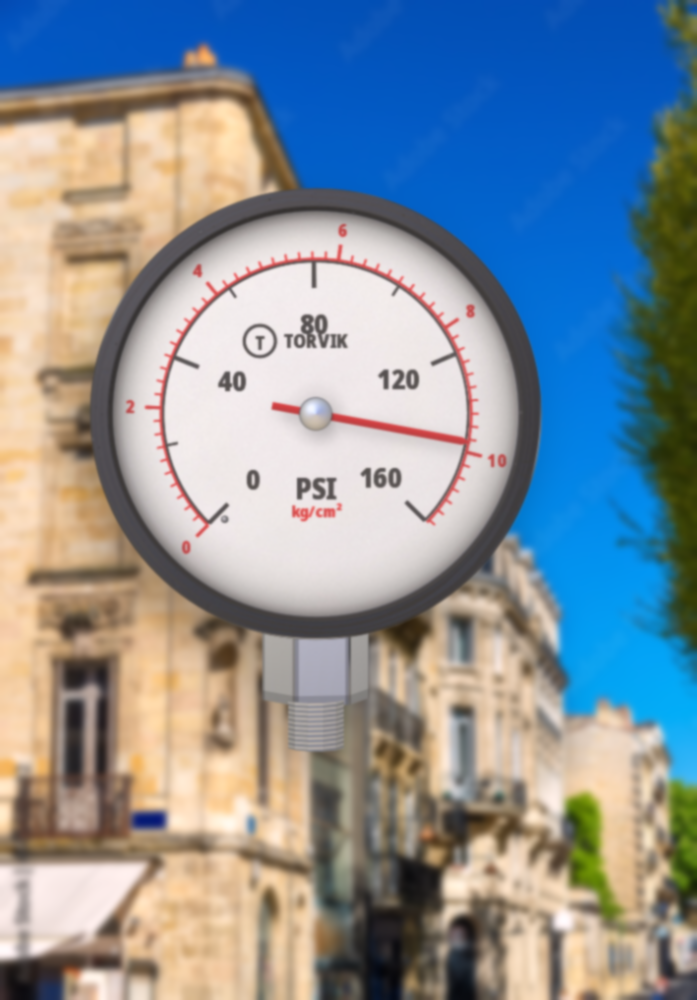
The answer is 140 psi
